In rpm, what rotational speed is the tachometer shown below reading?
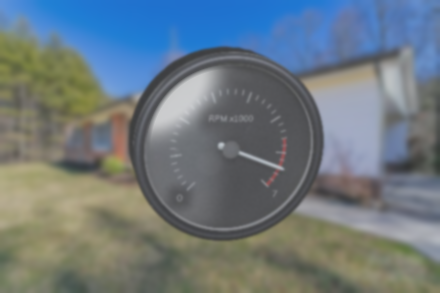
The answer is 6400 rpm
